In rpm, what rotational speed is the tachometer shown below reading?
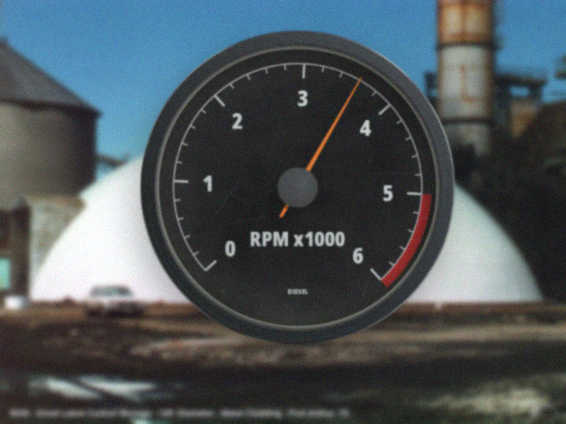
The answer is 3600 rpm
